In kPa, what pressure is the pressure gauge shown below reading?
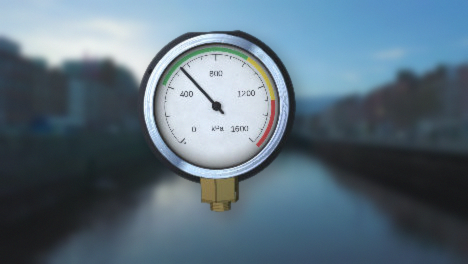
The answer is 550 kPa
